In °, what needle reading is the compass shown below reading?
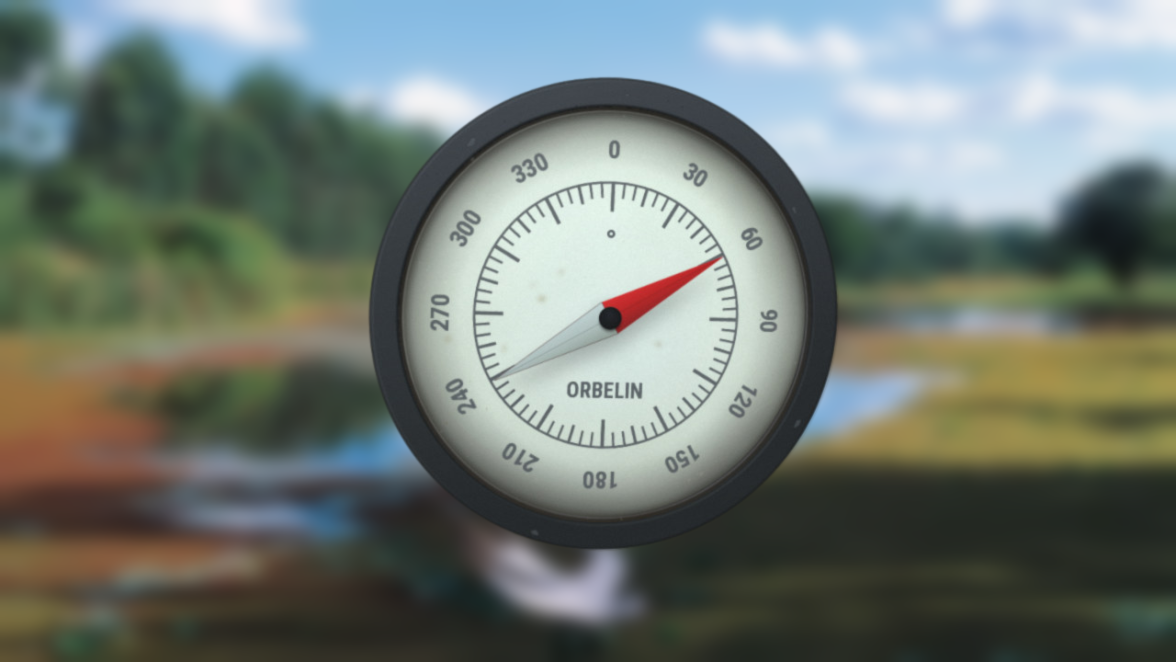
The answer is 60 °
